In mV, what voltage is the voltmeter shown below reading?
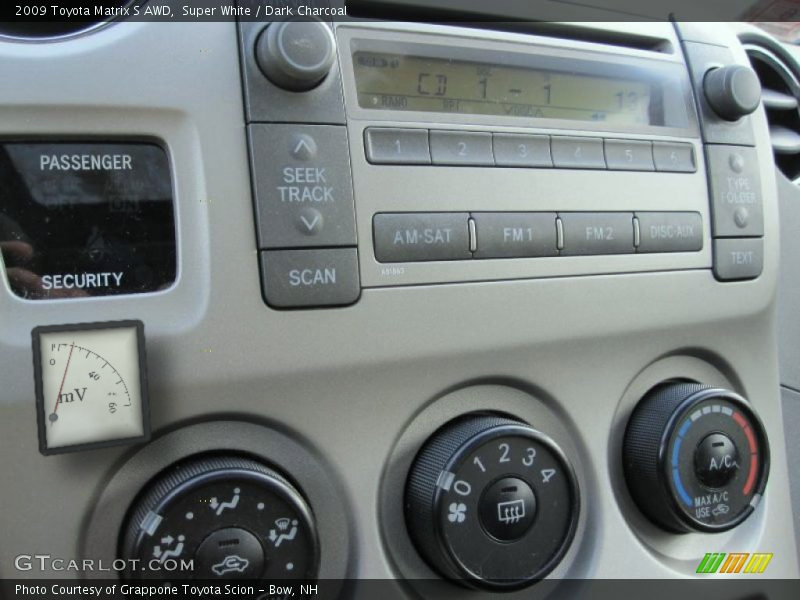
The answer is 20 mV
